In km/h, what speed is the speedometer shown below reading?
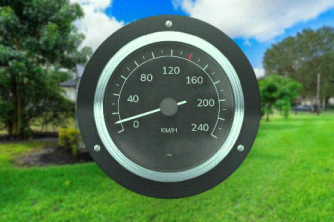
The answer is 10 km/h
